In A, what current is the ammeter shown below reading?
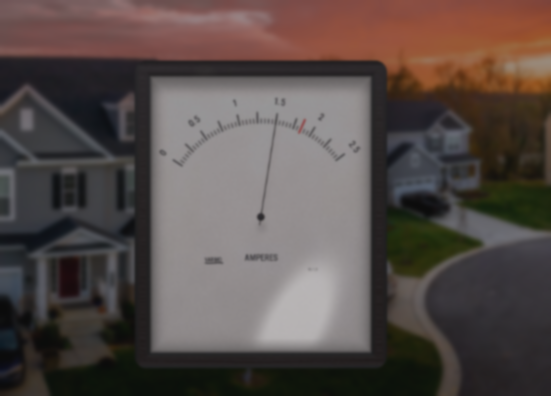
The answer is 1.5 A
